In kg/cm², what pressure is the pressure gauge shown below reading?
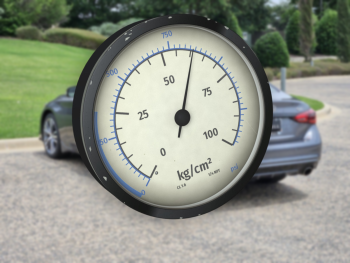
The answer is 60 kg/cm²
